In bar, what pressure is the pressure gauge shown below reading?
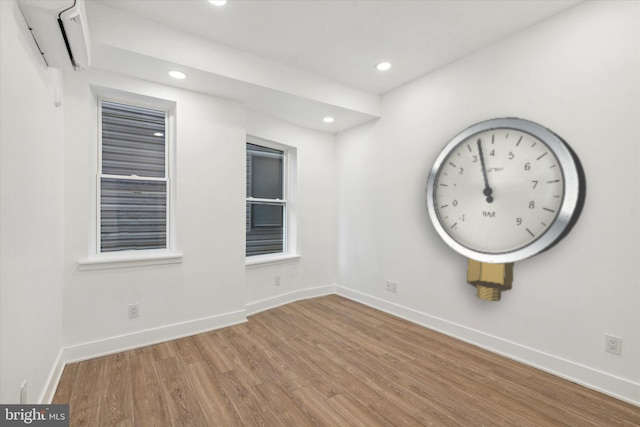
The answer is 3.5 bar
